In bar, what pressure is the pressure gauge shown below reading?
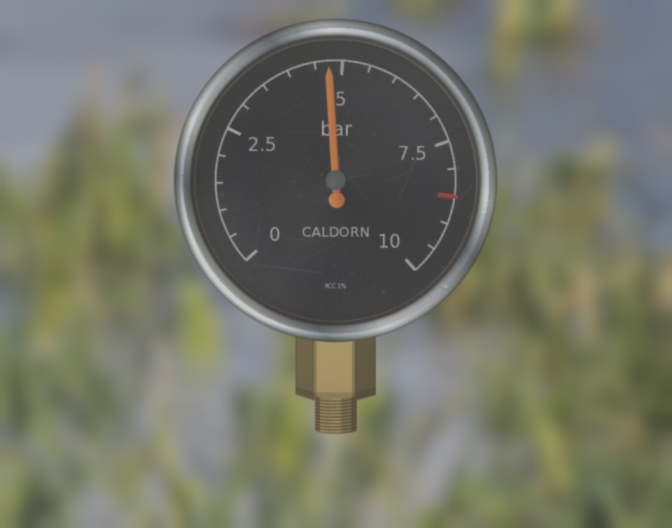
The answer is 4.75 bar
